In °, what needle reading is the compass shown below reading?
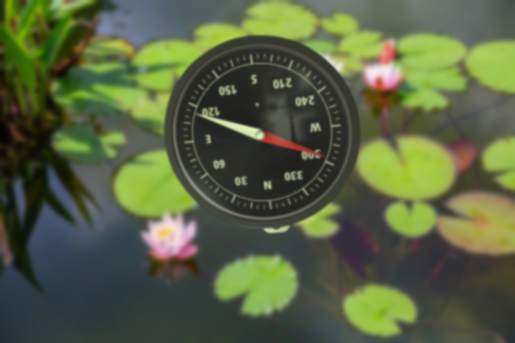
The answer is 295 °
